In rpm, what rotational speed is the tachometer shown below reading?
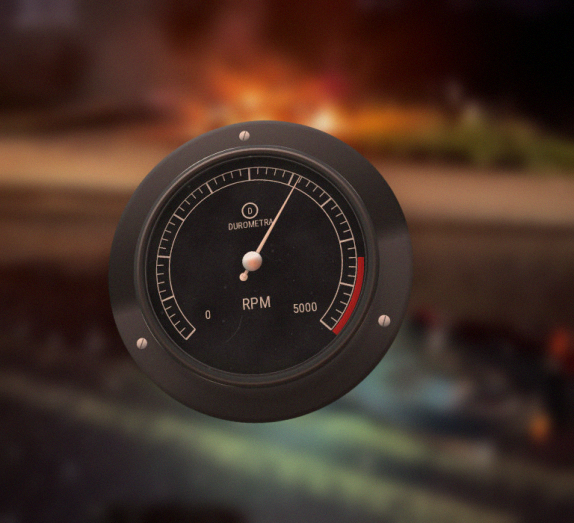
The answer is 3100 rpm
